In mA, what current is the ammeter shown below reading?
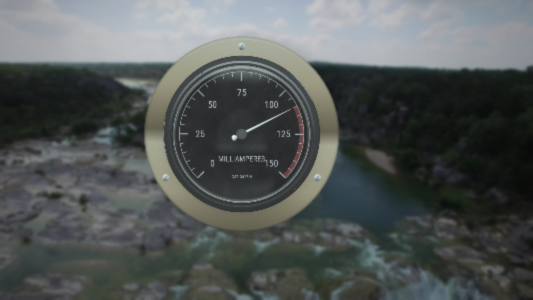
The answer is 110 mA
